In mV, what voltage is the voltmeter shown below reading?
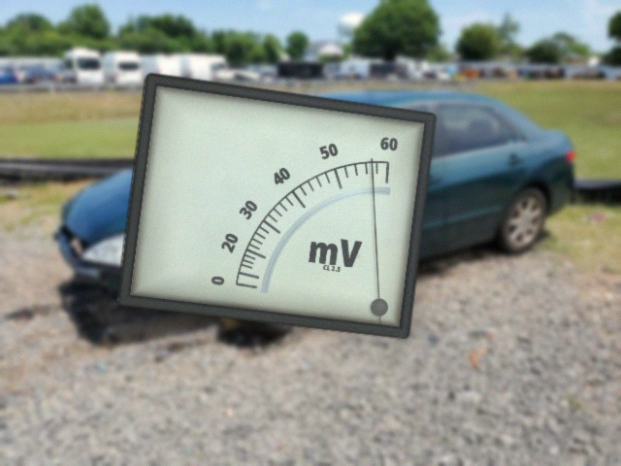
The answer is 57 mV
